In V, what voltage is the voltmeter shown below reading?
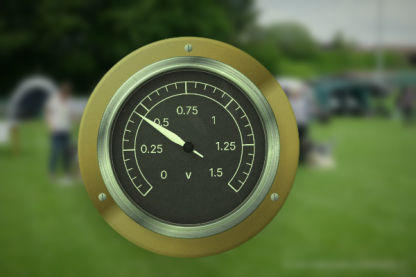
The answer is 0.45 V
